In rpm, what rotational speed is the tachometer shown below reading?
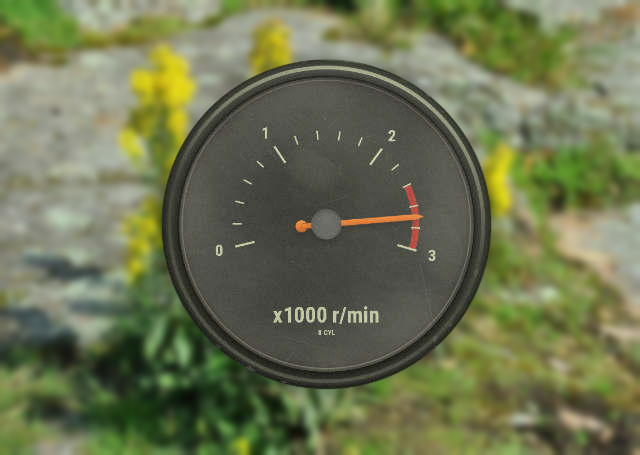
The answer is 2700 rpm
